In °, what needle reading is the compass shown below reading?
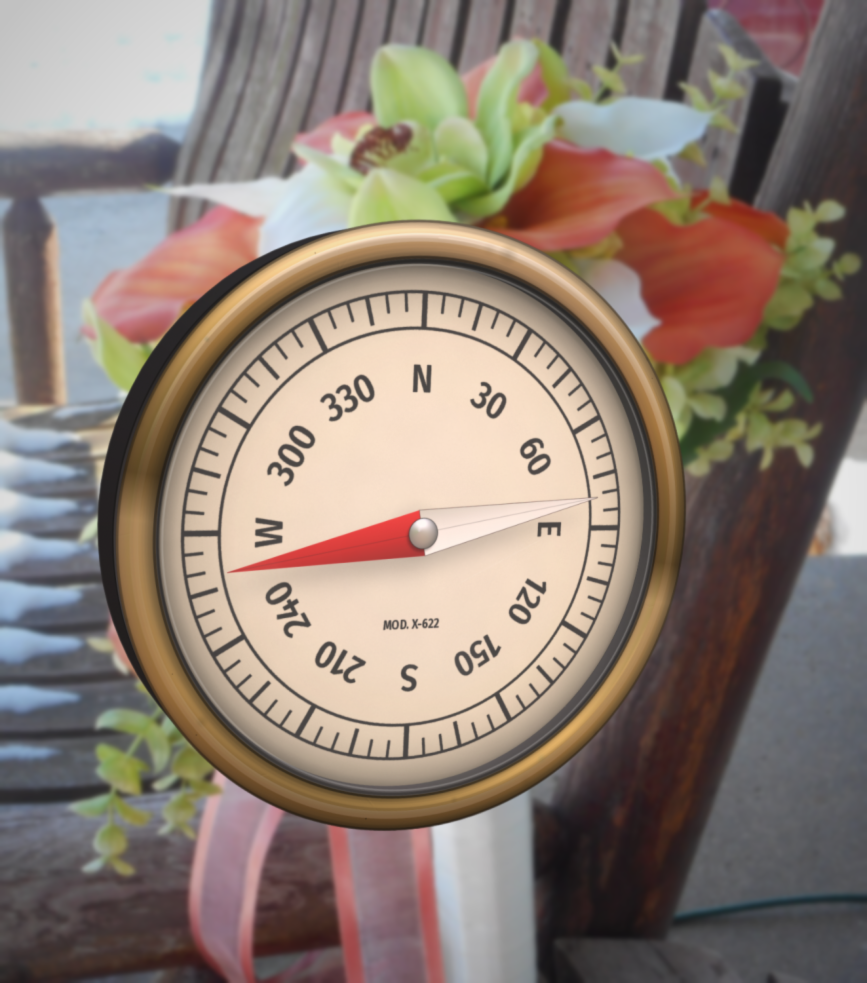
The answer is 260 °
